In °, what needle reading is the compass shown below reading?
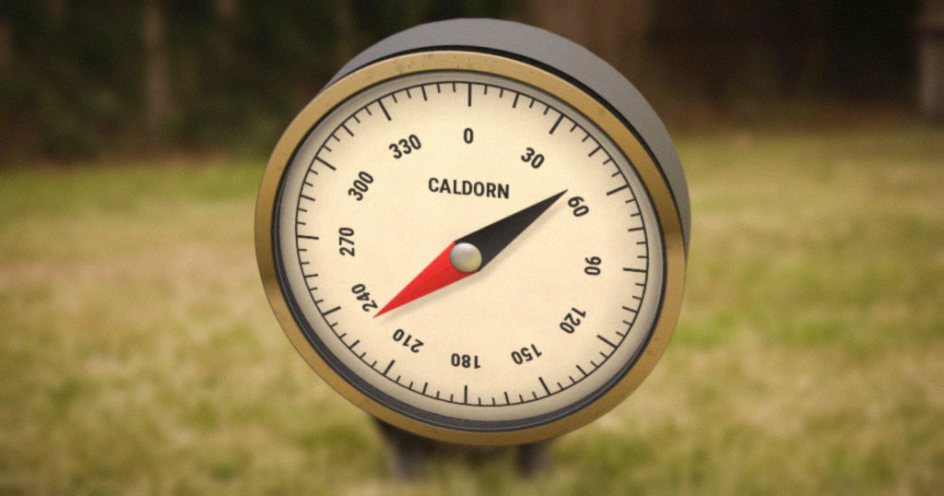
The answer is 230 °
